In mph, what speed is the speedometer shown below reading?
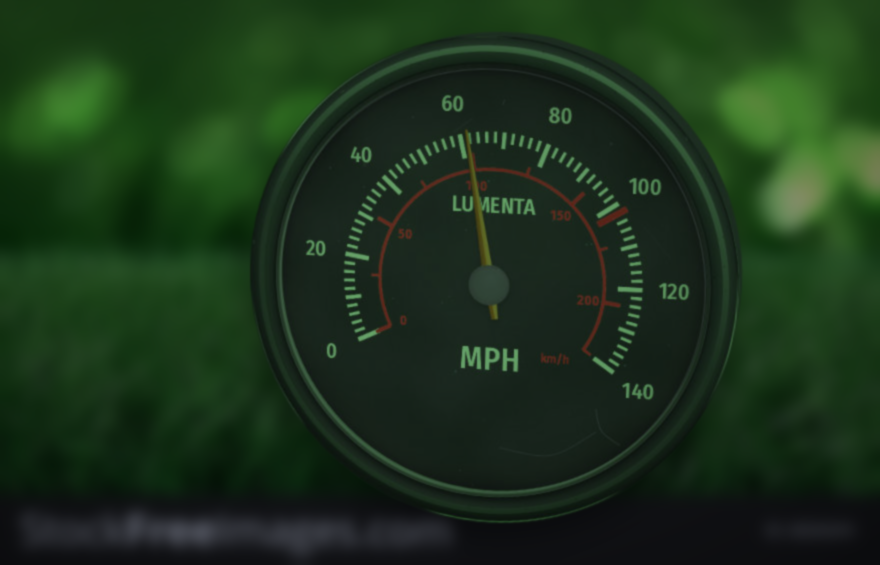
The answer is 62 mph
